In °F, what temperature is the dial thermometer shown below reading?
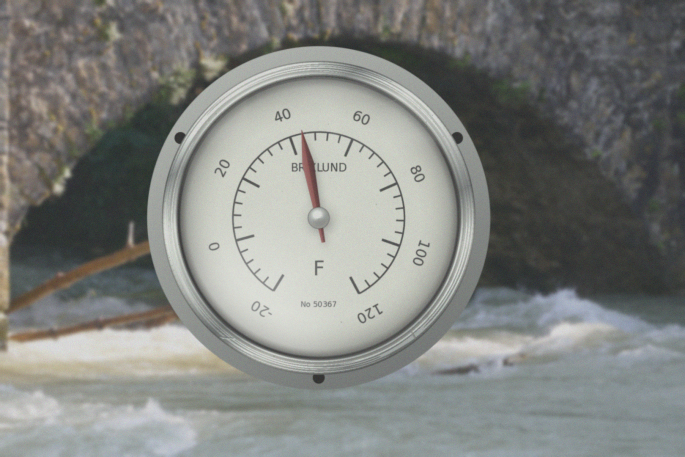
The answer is 44 °F
